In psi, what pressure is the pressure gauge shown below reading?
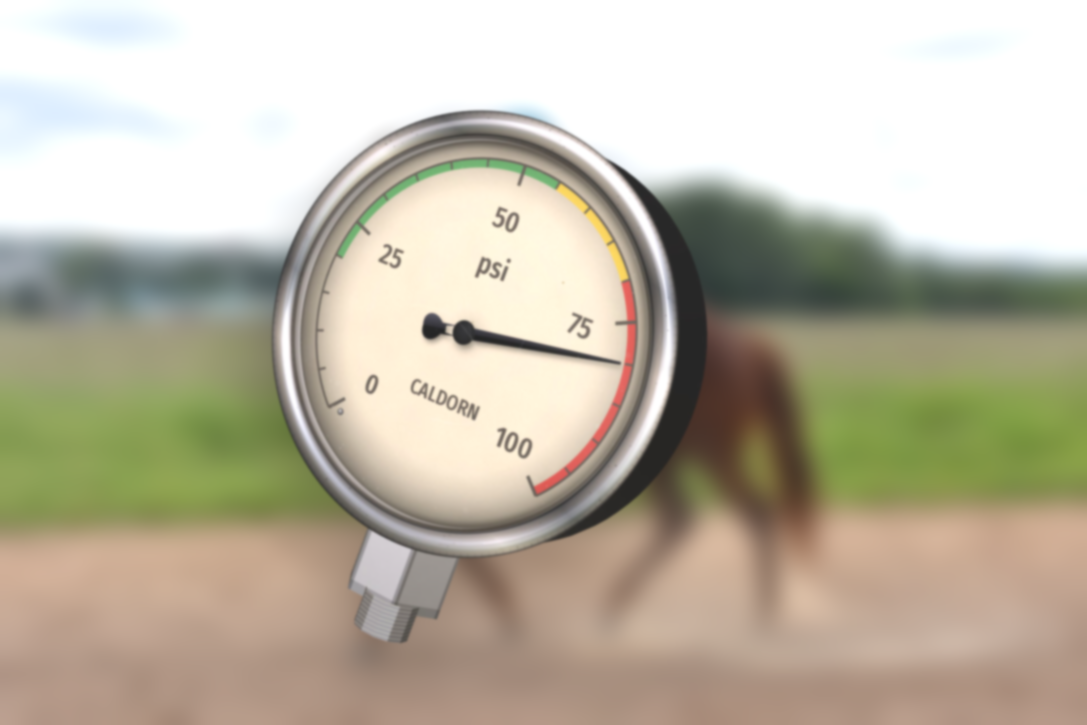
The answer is 80 psi
